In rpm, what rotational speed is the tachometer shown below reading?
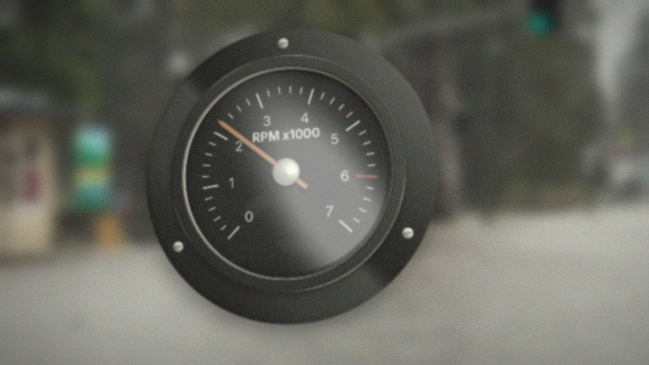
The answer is 2200 rpm
